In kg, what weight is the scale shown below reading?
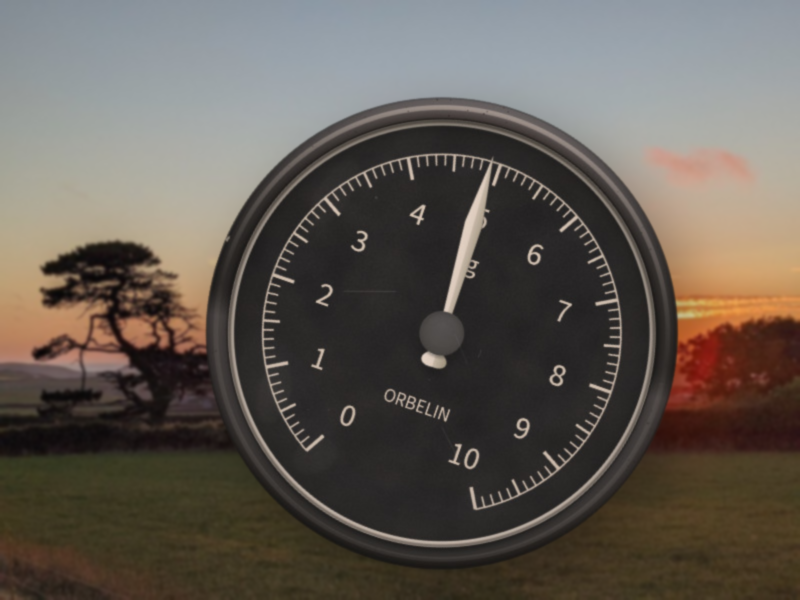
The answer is 4.9 kg
